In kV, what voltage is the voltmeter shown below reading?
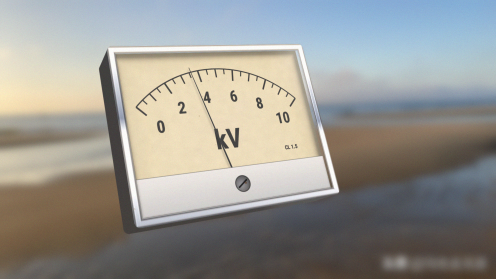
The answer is 3.5 kV
